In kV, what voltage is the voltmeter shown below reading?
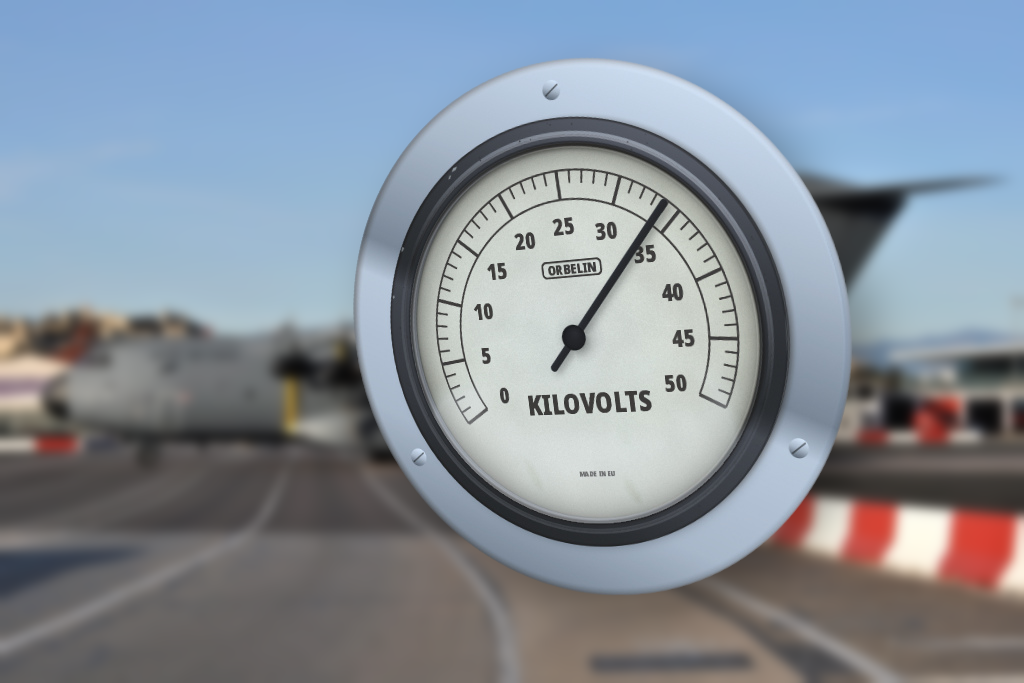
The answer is 34 kV
